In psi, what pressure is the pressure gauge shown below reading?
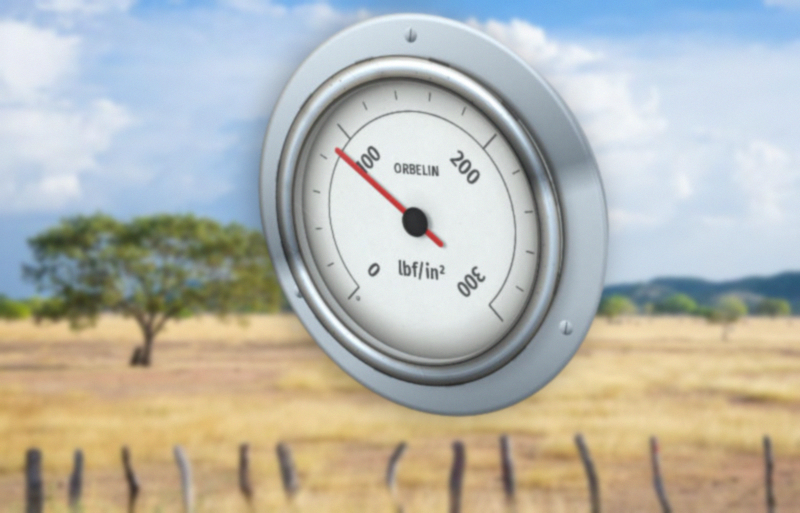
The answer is 90 psi
